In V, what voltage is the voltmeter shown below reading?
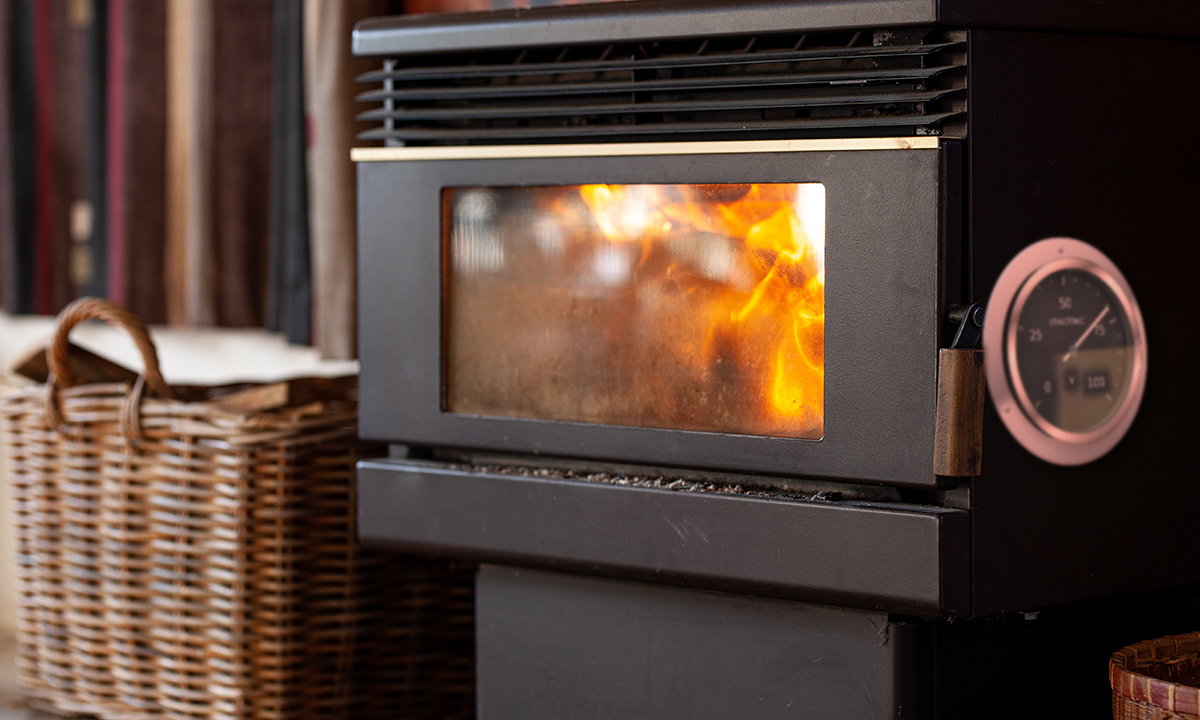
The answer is 70 V
